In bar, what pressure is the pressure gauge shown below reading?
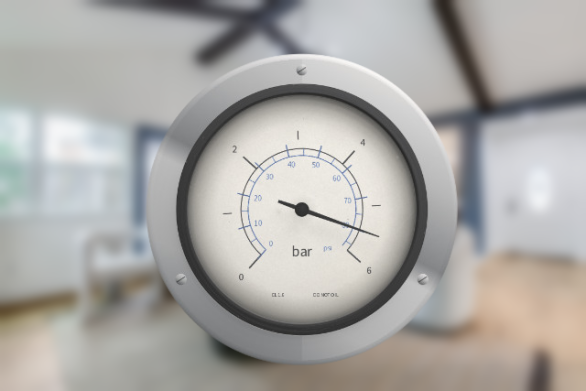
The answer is 5.5 bar
